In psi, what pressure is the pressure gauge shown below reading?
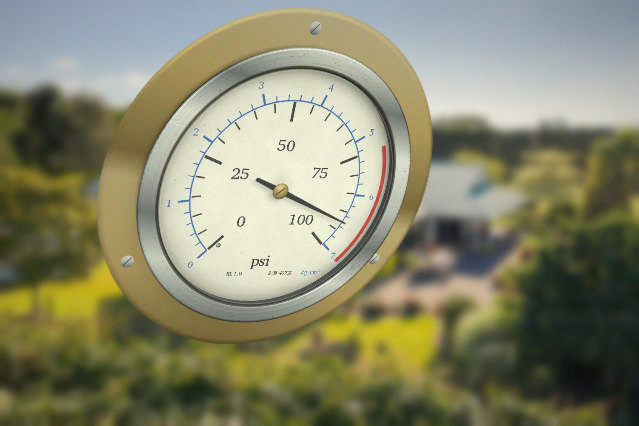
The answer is 92.5 psi
